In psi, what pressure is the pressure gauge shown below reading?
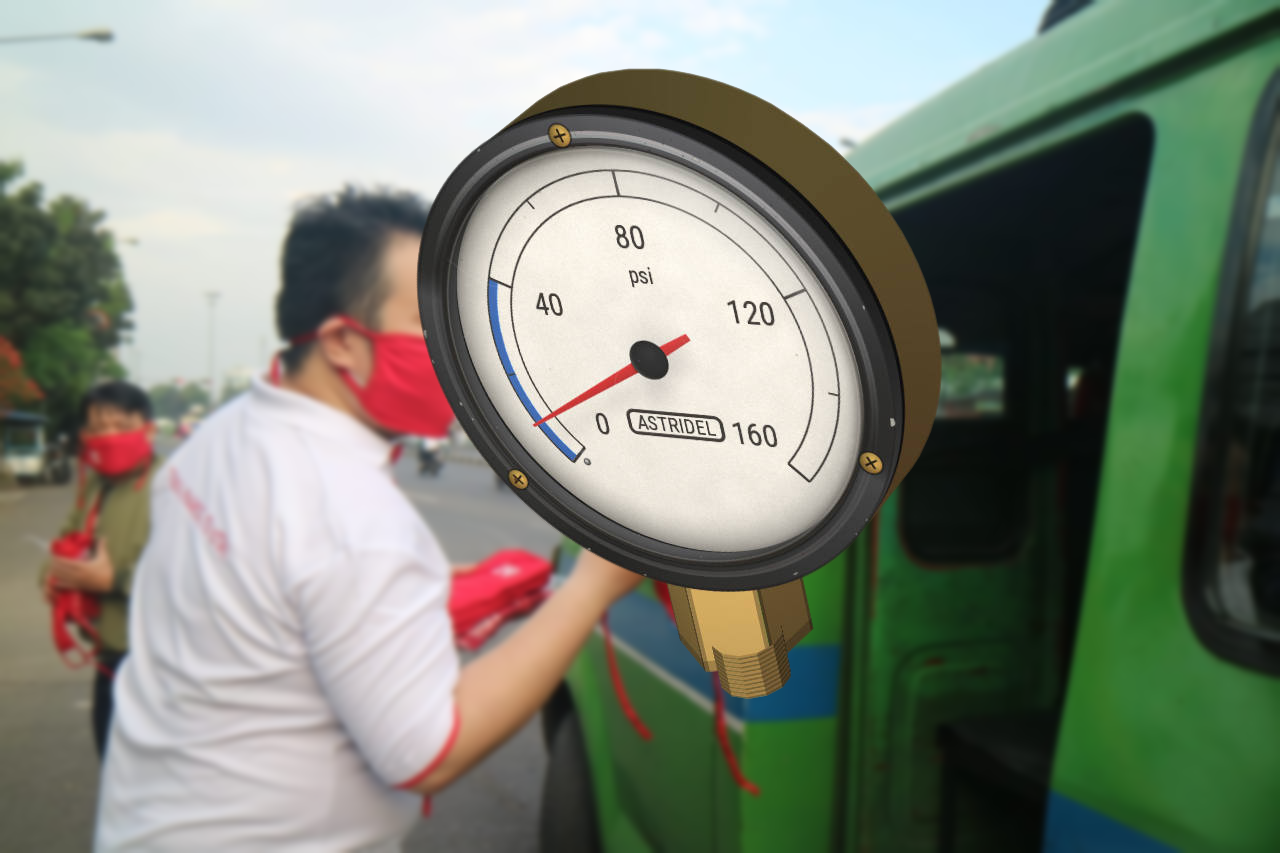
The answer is 10 psi
